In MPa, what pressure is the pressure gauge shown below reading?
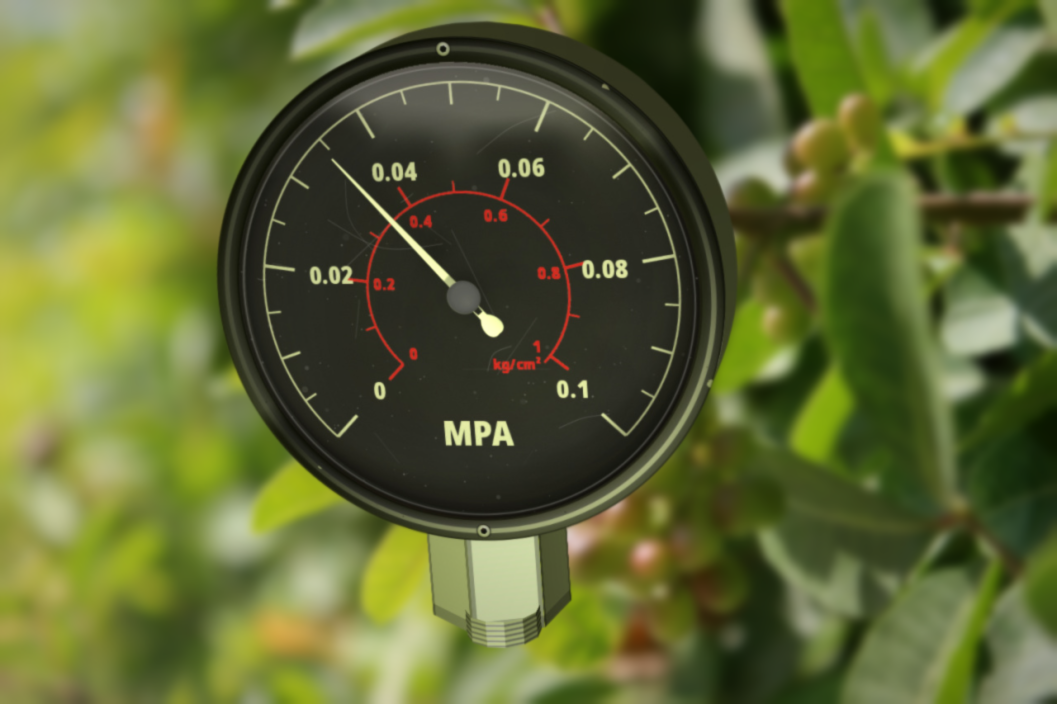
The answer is 0.035 MPa
